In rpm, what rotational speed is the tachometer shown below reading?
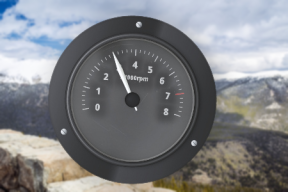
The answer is 3000 rpm
